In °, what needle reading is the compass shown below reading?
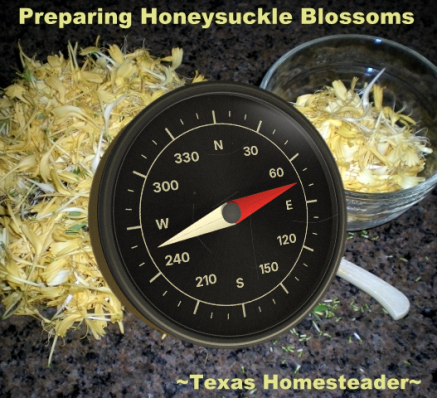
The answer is 75 °
